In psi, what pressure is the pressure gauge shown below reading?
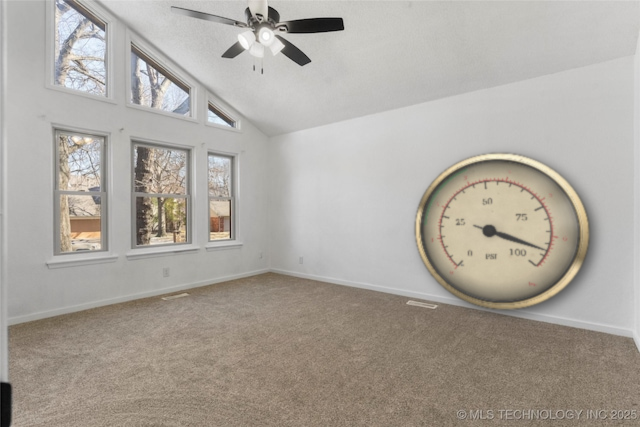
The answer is 92.5 psi
